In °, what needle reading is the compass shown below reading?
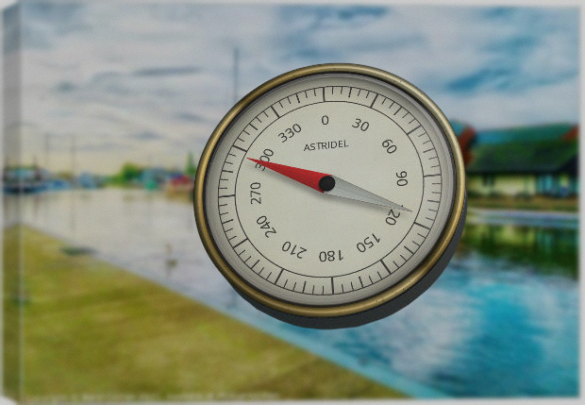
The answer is 295 °
